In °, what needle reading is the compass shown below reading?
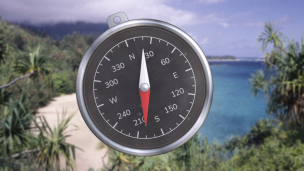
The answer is 200 °
